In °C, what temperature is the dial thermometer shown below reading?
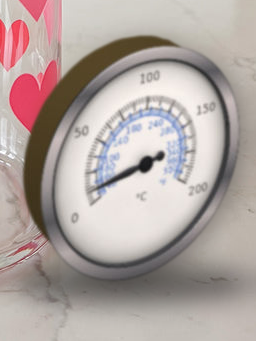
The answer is 12.5 °C
